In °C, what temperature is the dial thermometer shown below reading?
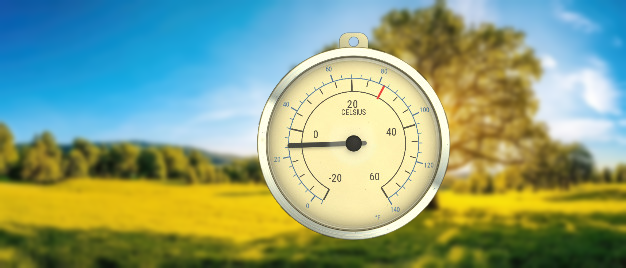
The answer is -4 °C
